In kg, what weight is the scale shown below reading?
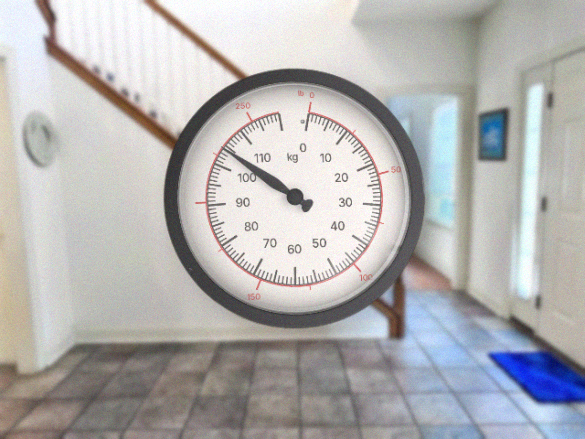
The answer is 104 kg
